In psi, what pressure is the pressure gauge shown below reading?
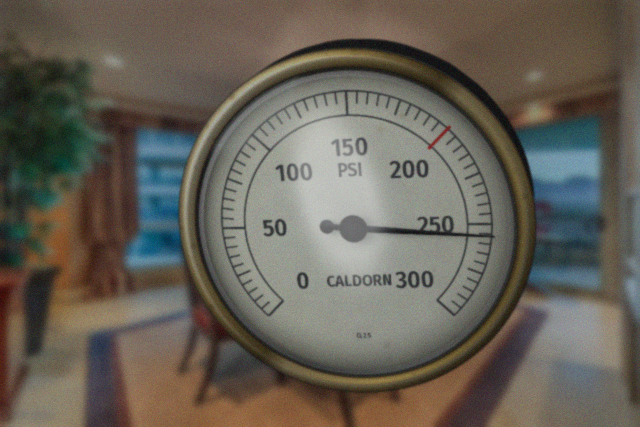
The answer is 255 psi
